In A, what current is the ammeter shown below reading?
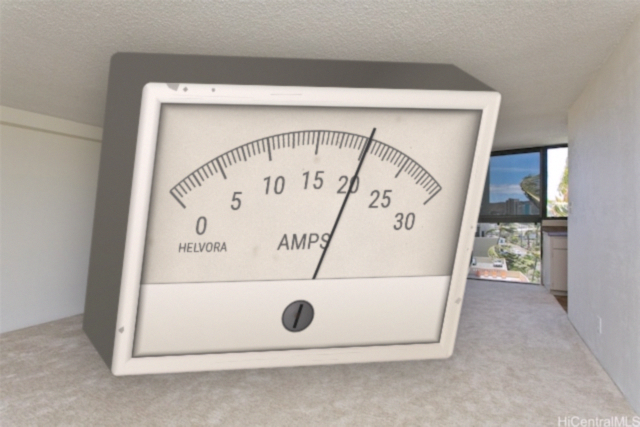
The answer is 20 A
